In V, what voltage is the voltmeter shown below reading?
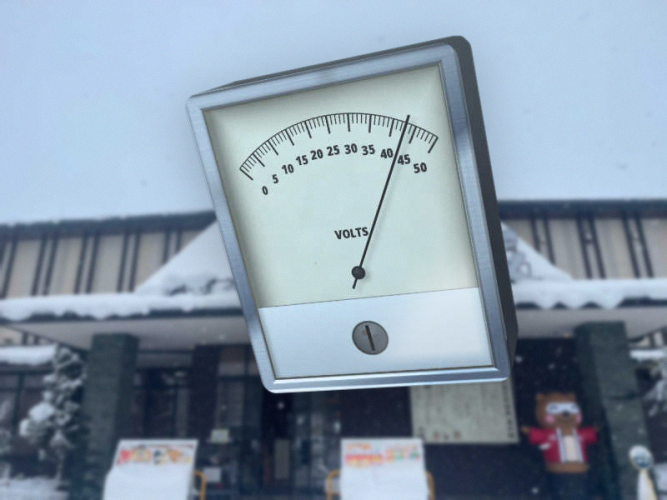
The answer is 43 V
